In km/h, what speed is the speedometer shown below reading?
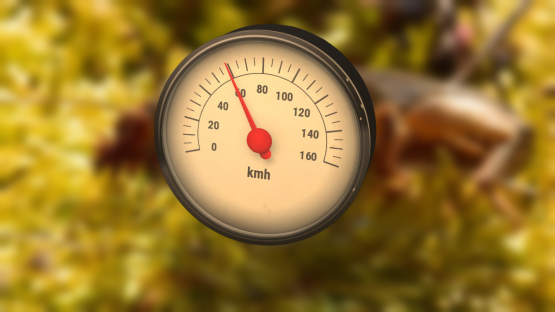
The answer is 60 km/h
